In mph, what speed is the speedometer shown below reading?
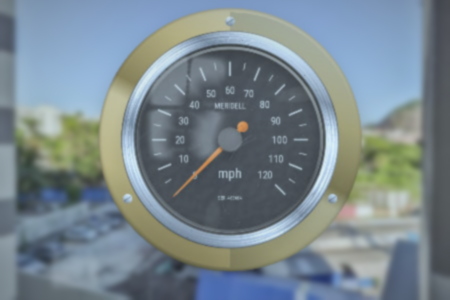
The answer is 0 mph
